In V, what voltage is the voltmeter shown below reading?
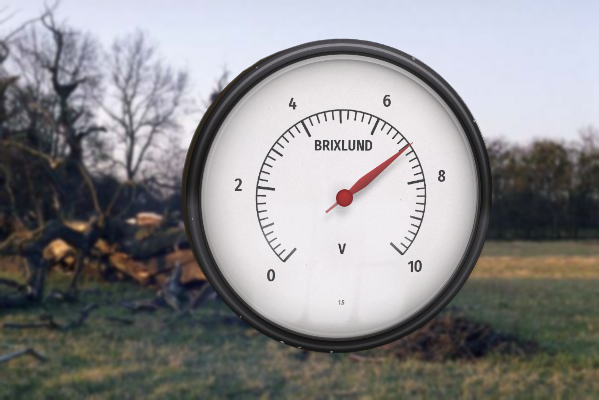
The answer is 7 V
